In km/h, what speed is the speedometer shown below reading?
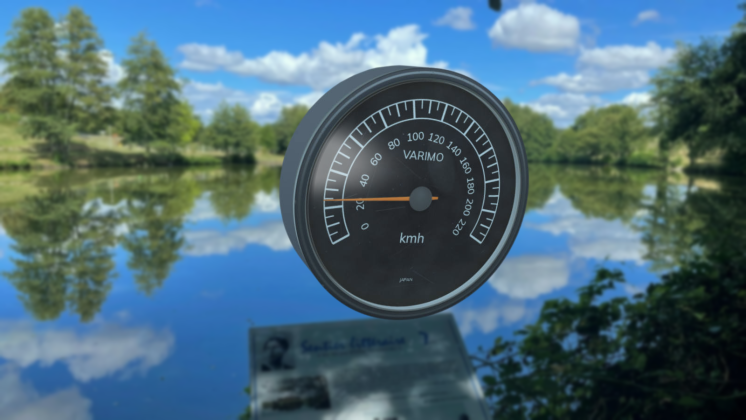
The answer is 25 km/h
